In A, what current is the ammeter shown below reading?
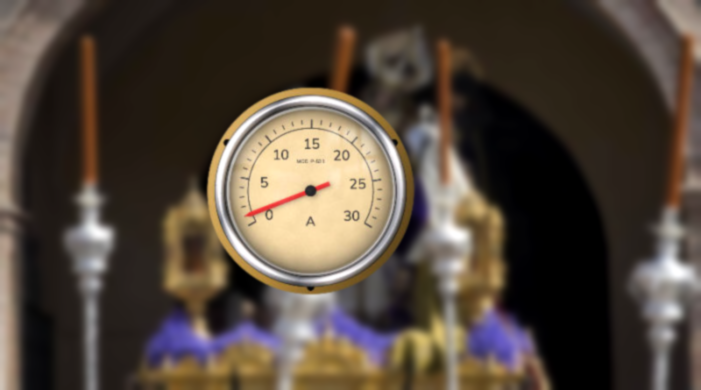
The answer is 1 A
